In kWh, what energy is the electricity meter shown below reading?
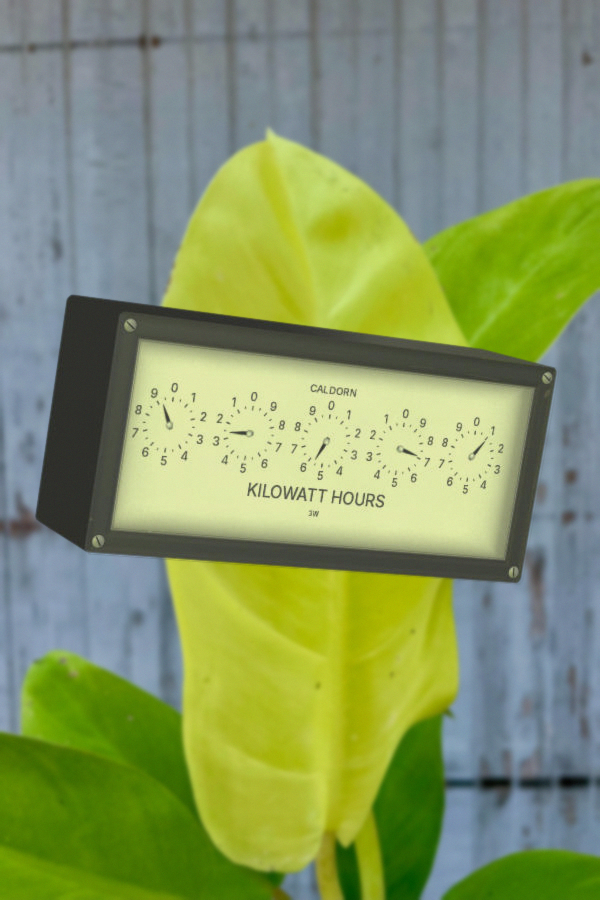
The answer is 92571 kWh
